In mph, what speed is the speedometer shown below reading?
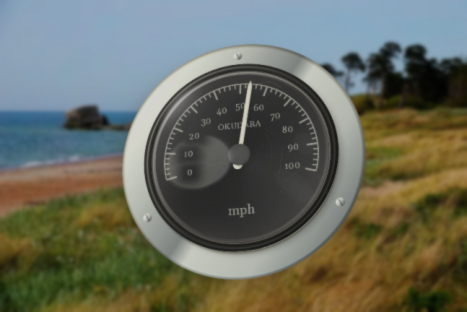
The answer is 54 mph
